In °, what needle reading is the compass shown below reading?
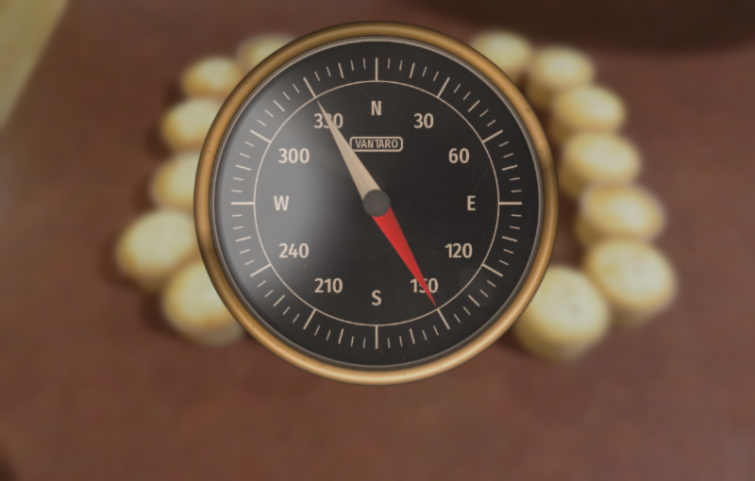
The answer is 150 °
